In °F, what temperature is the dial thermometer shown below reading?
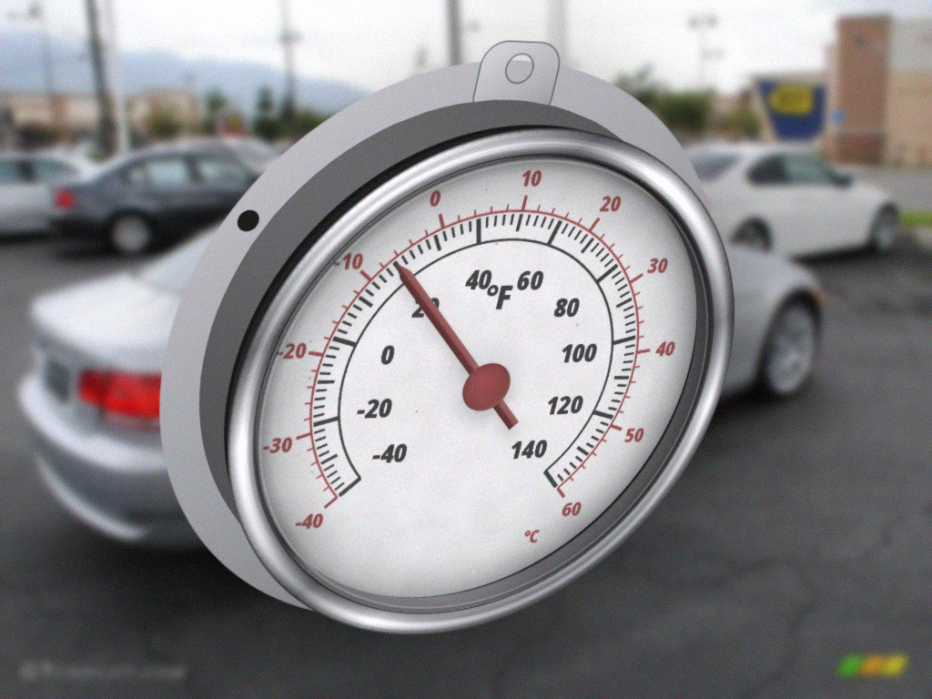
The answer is 20 °F
